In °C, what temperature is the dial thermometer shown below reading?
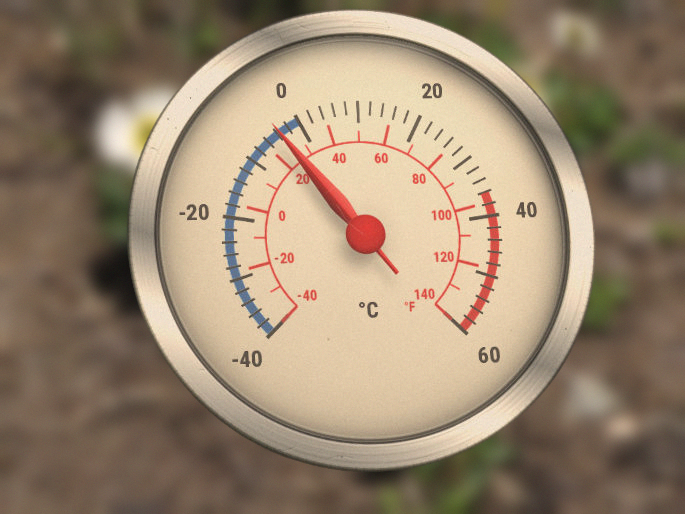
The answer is -4 °C
